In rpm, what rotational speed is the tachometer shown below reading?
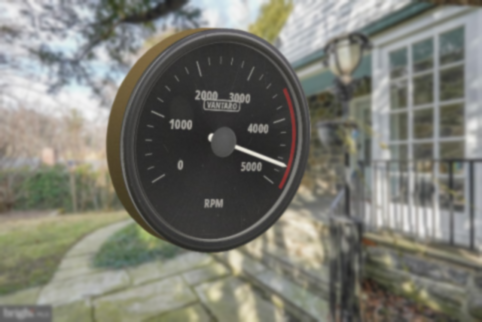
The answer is 4700 rpm
